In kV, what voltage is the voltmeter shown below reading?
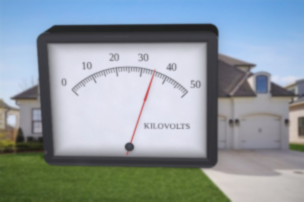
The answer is 35 kV
